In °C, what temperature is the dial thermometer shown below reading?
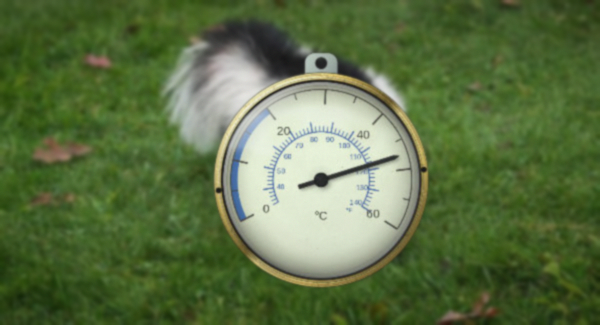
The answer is 47.5 °C
